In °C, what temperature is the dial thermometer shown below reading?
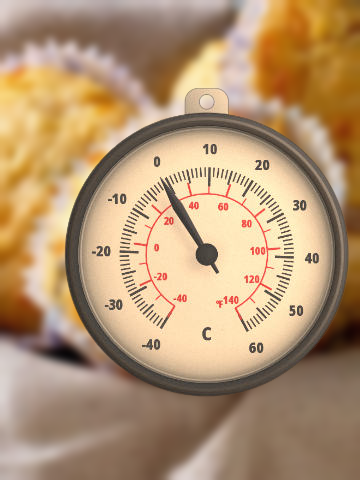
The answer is -1 °C
